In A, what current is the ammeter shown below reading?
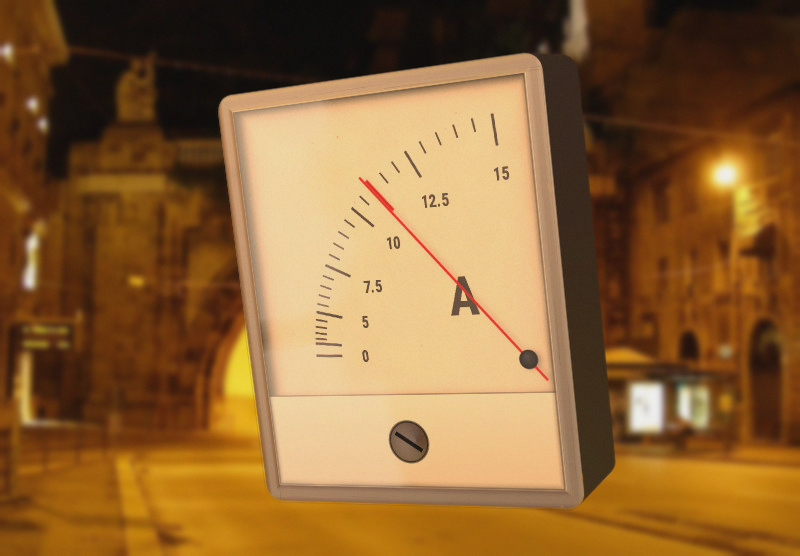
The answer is 11 A
